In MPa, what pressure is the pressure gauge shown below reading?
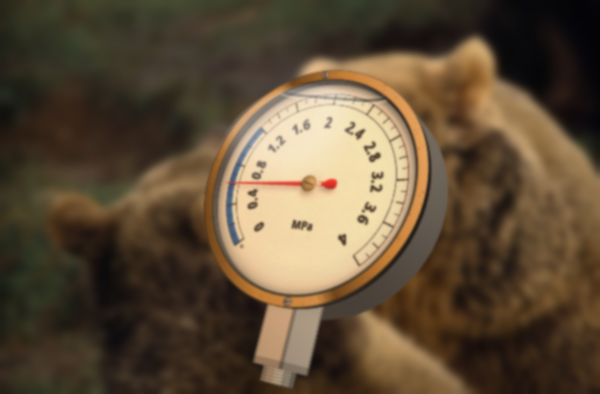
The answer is 0.6 MPa
